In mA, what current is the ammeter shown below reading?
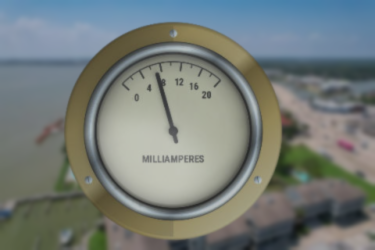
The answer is 7 mA
